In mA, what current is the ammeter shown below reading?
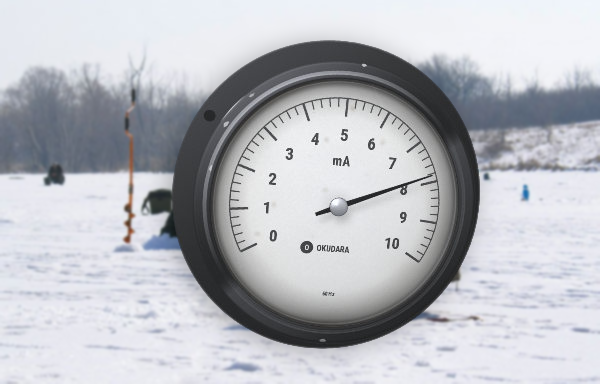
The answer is 7.8 mA
